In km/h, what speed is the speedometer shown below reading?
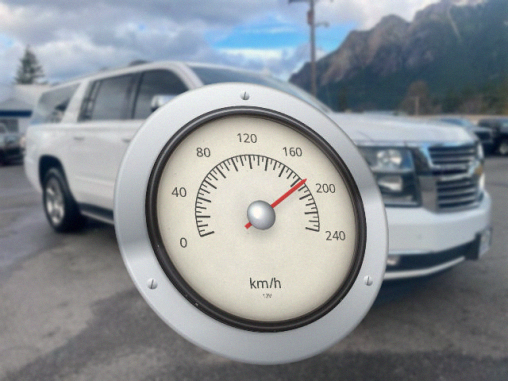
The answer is 185 km/h
